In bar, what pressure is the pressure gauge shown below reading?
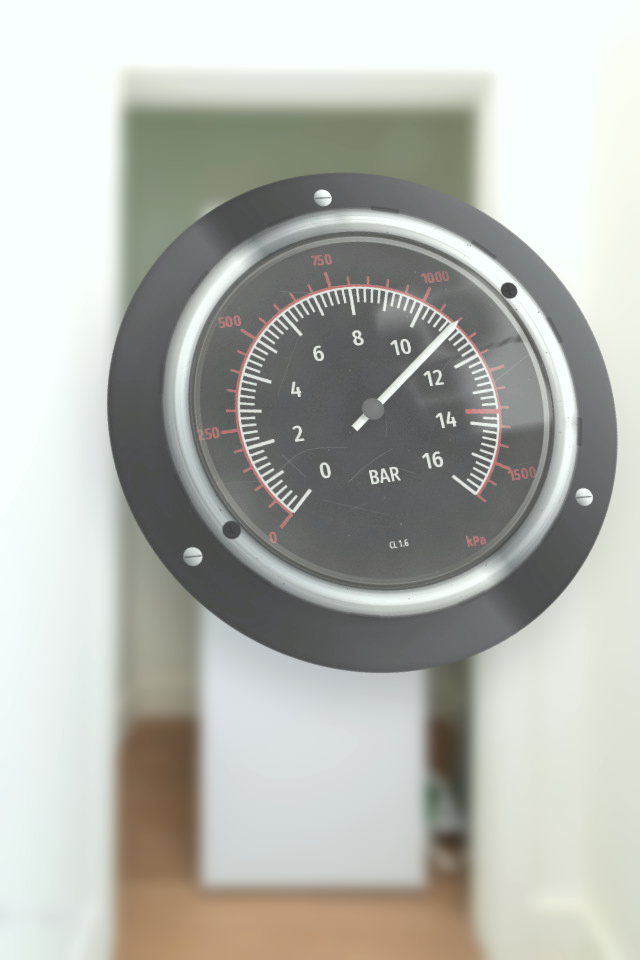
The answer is 11 bar
